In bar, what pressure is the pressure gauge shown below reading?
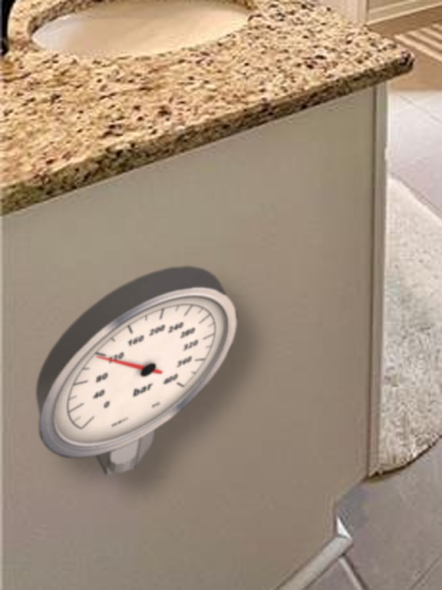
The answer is 120 bar
